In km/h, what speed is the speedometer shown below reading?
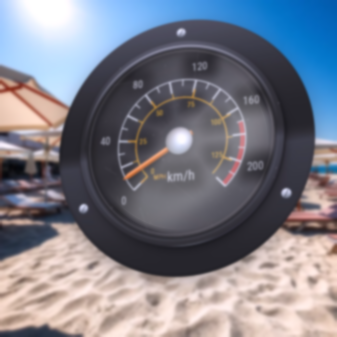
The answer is 10 km/h
